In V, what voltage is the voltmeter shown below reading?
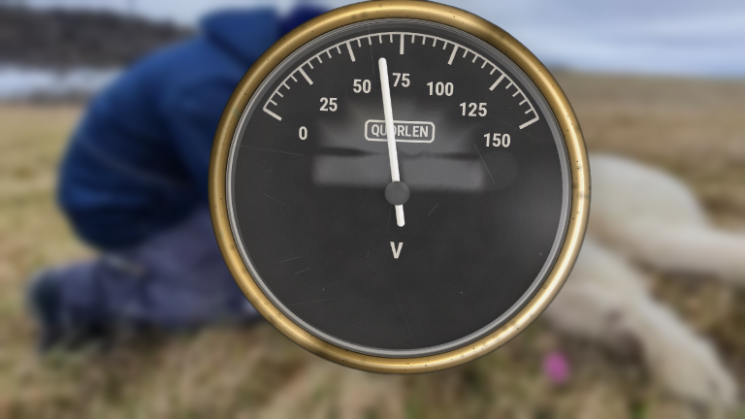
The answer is 65 V
